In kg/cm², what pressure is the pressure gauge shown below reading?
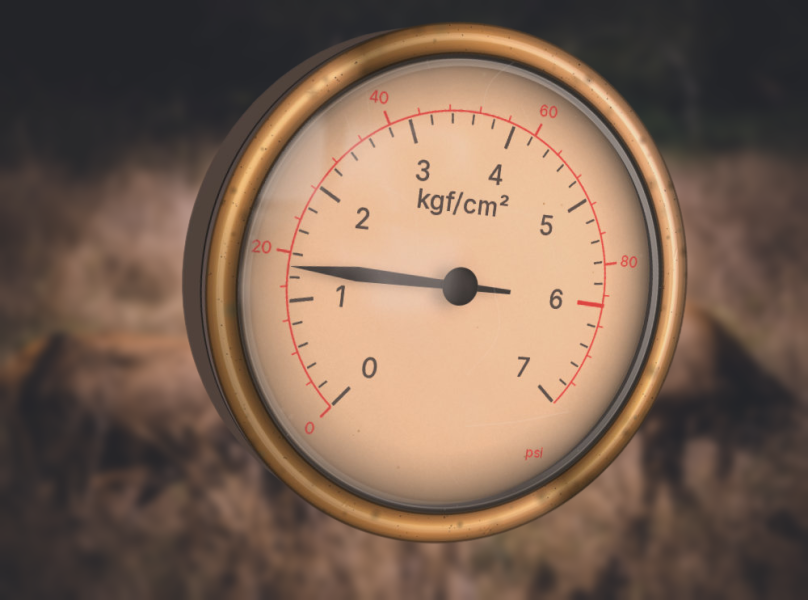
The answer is 1.3 kg/cm²
